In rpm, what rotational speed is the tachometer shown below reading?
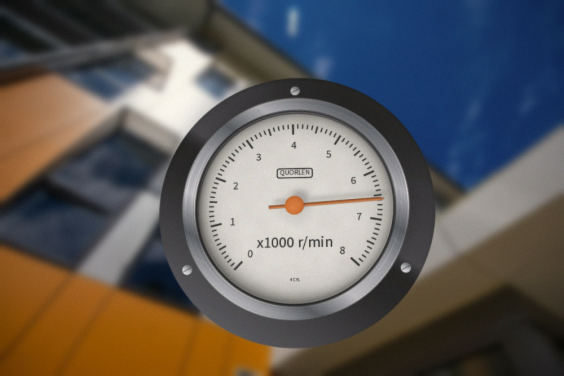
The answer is 6600 rpm
